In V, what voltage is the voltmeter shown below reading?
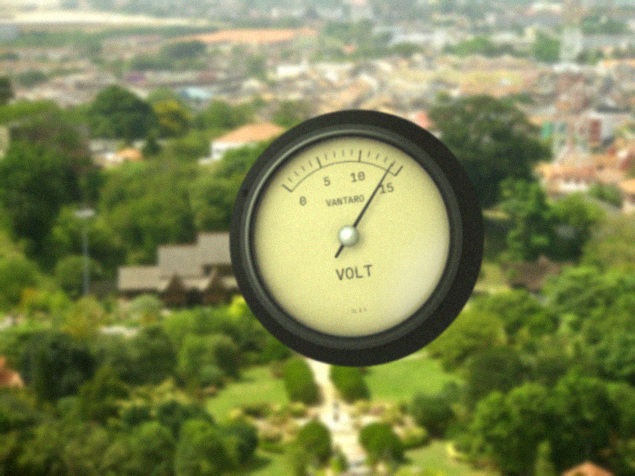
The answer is 14 V
